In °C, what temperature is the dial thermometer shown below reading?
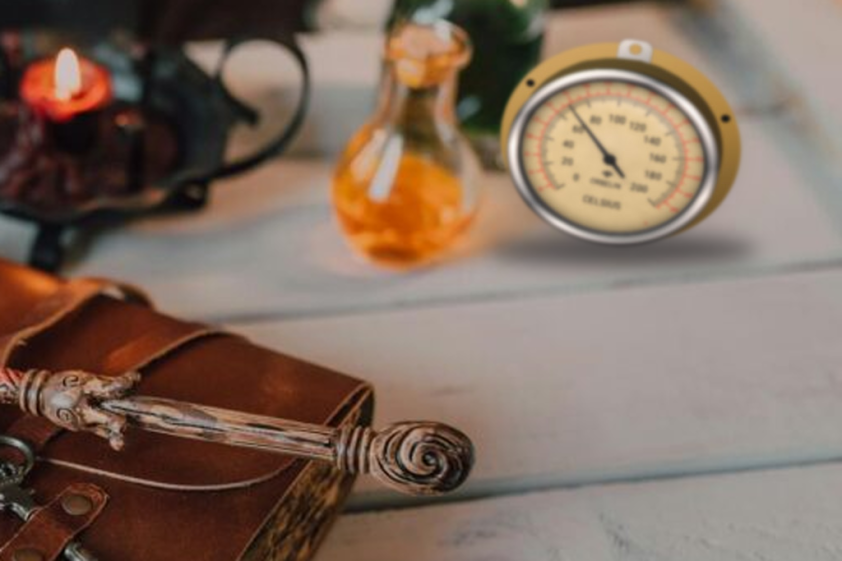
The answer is 70 °C
